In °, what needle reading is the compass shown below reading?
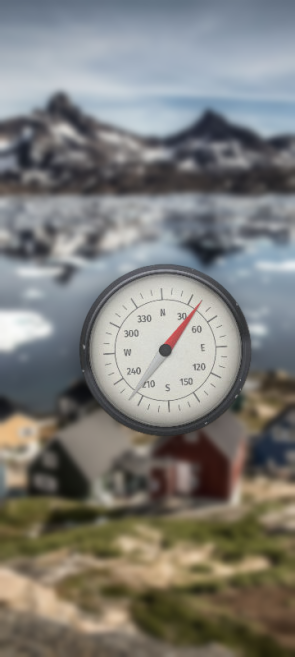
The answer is 40 °
